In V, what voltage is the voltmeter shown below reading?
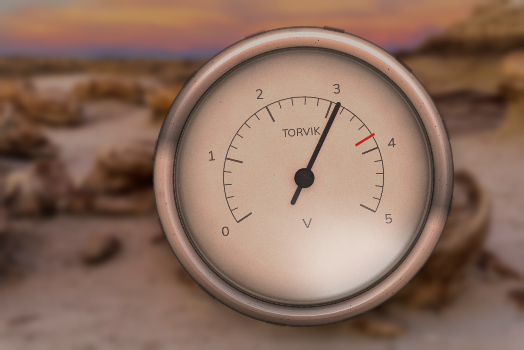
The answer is 3.1 V
